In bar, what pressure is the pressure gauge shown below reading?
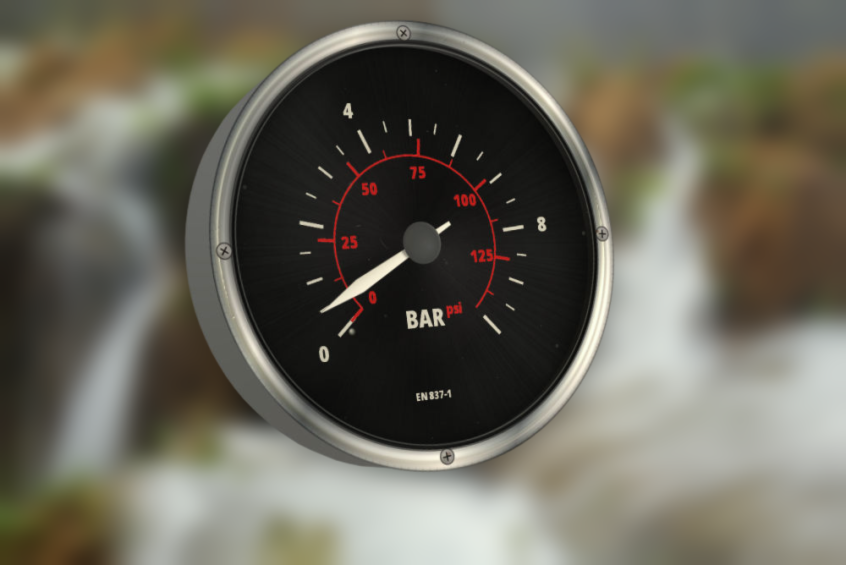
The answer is 0.5 bar
